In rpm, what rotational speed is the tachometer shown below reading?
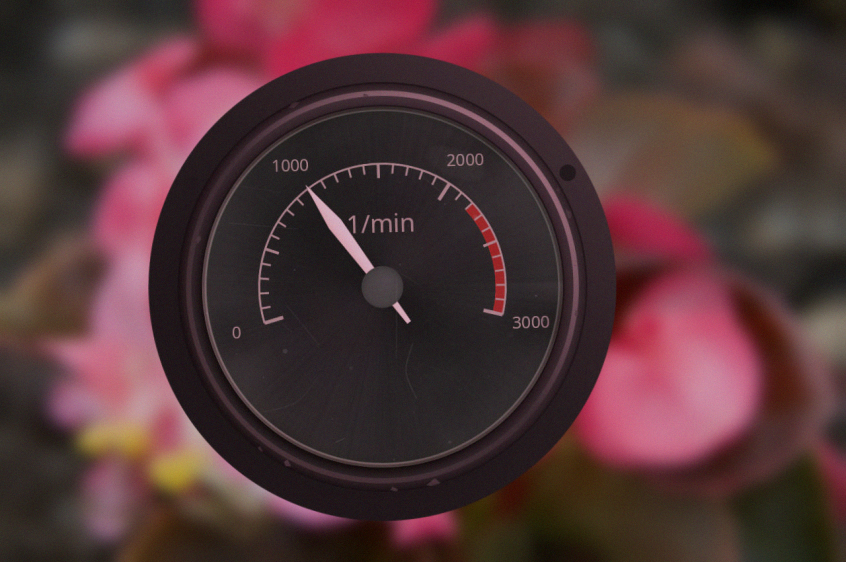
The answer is 1000 rpm
